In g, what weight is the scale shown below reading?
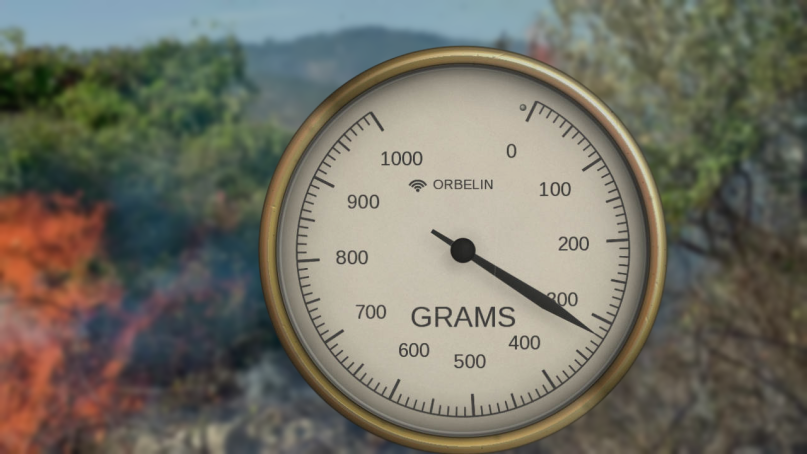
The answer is 320 g
